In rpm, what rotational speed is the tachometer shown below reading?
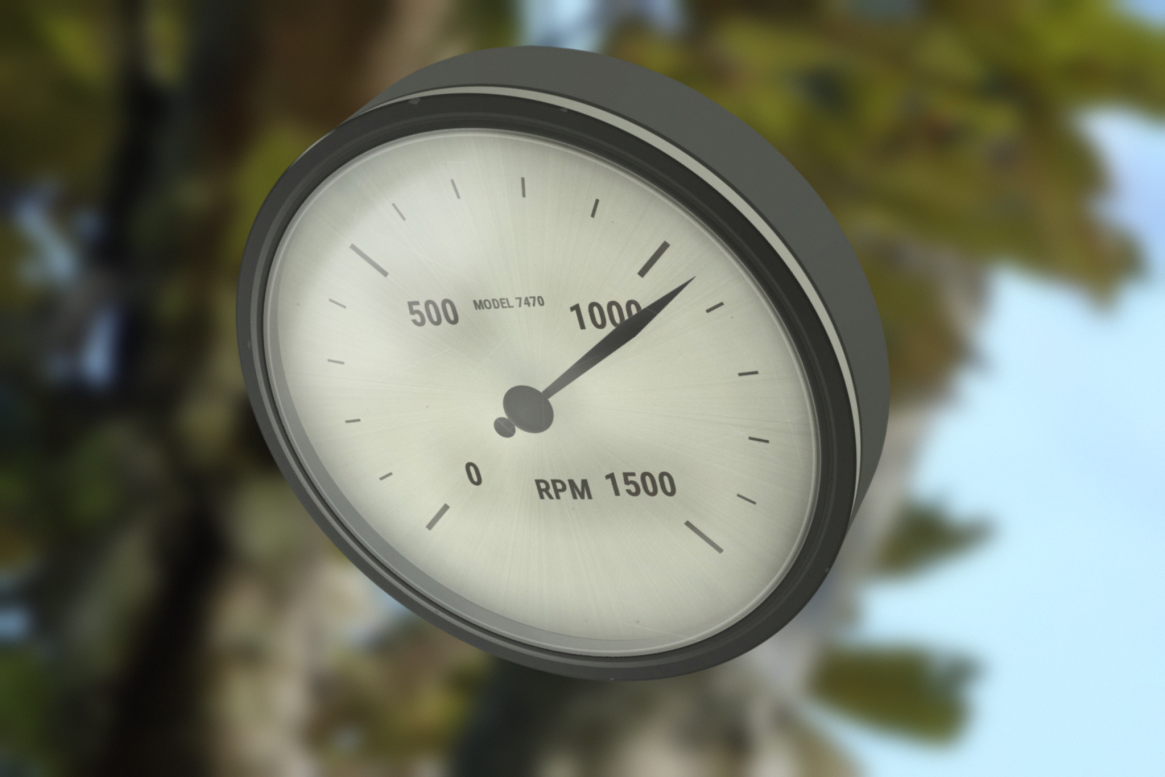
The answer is 1050 rpm
